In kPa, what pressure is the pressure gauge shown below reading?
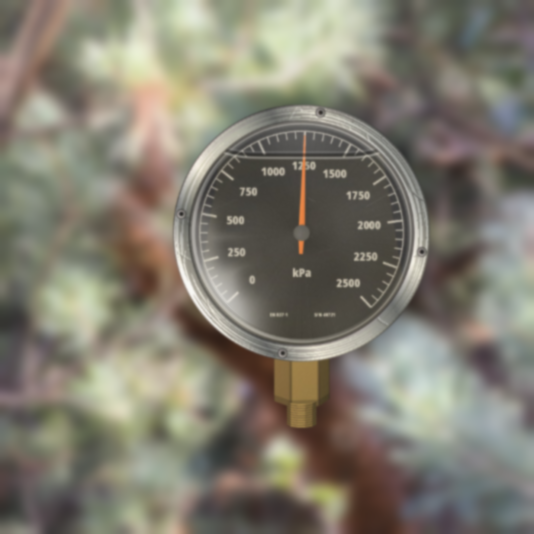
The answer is 1250 kPa
